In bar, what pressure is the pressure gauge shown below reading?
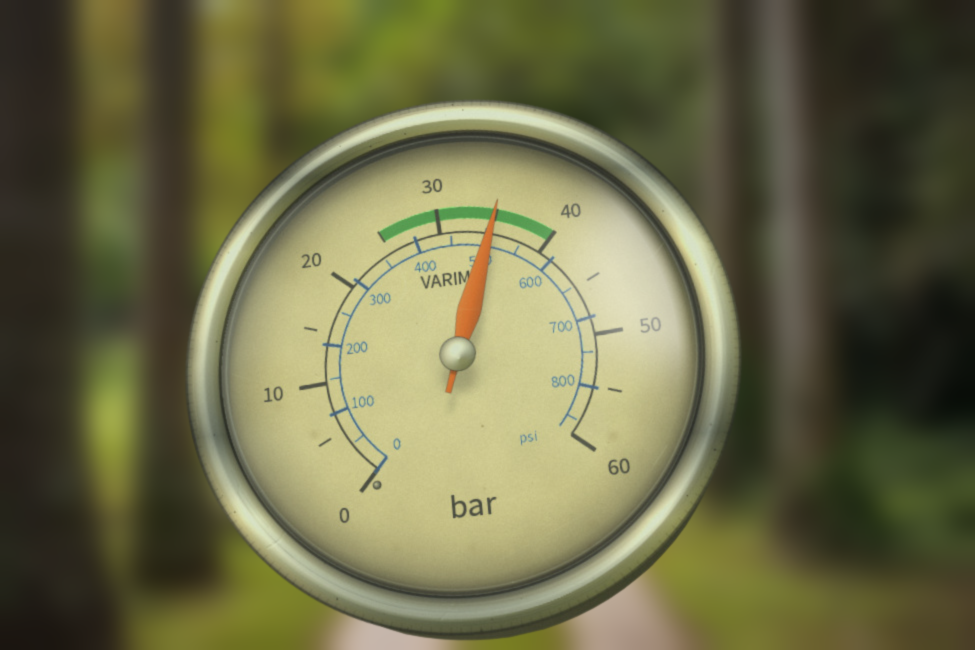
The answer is 35 bar
